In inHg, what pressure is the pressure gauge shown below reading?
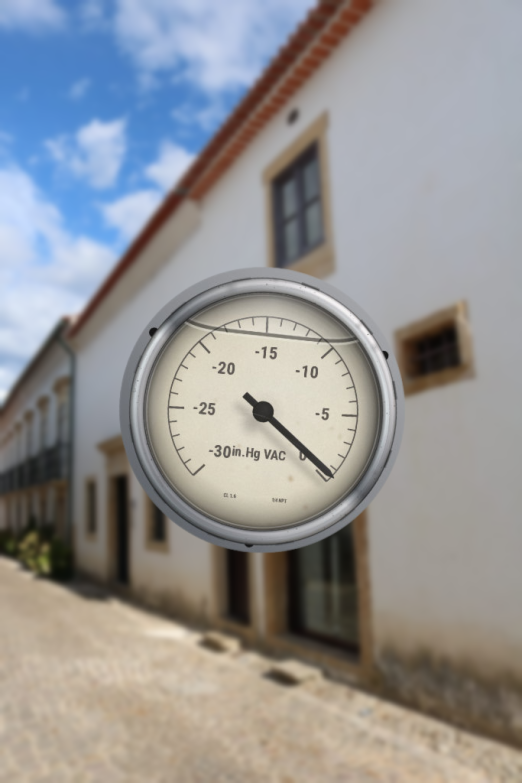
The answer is -0.5 inHg
